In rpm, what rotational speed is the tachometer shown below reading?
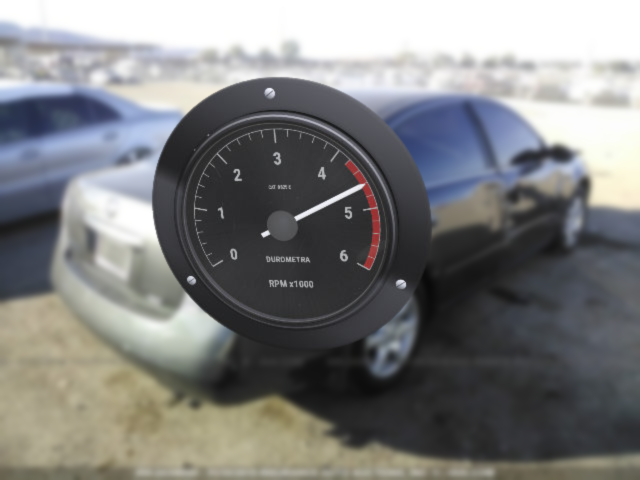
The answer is 4600 rpm
